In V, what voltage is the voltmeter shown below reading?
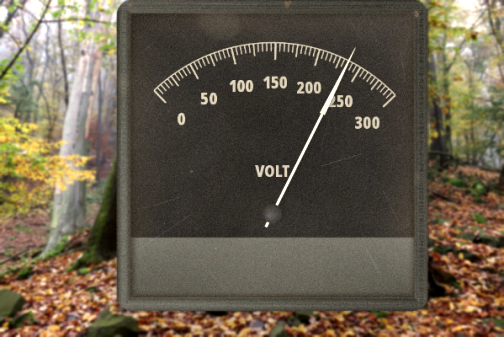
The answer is 235 V
